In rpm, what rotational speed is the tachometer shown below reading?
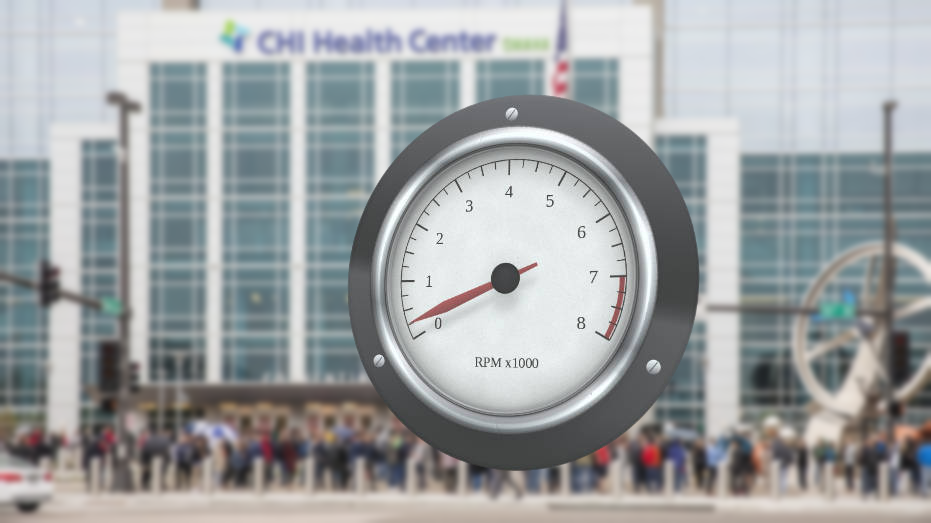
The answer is 250 rpm
